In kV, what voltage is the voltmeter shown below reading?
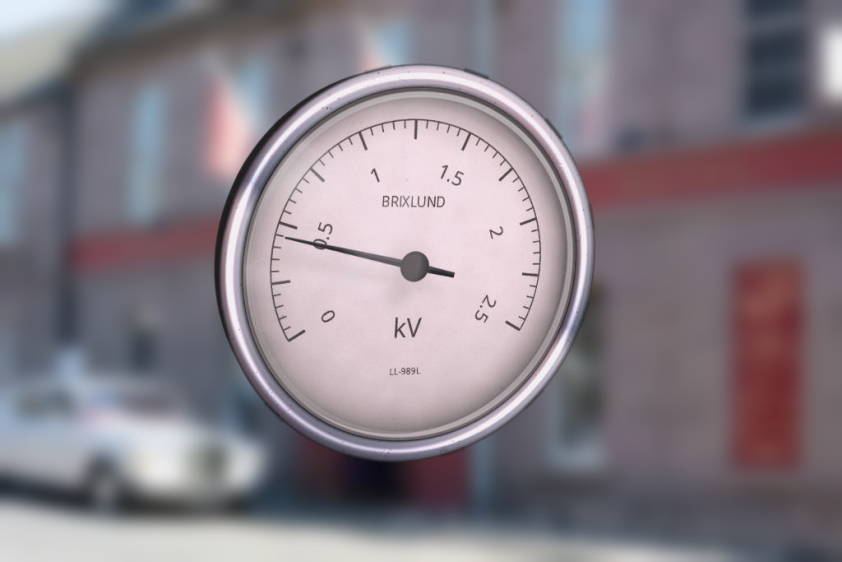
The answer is 0.45 kV
